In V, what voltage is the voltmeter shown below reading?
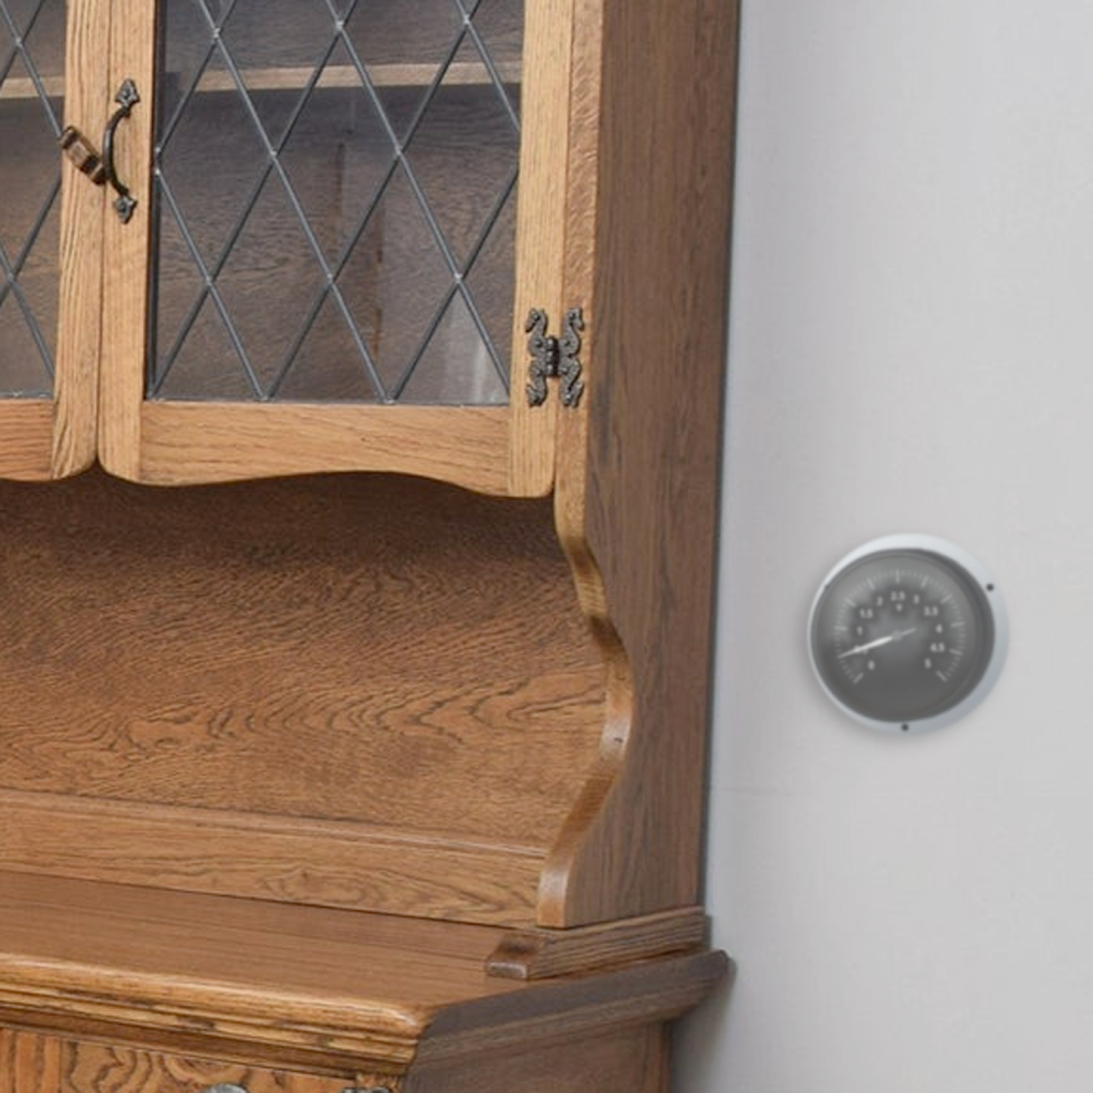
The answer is 0.5 V
